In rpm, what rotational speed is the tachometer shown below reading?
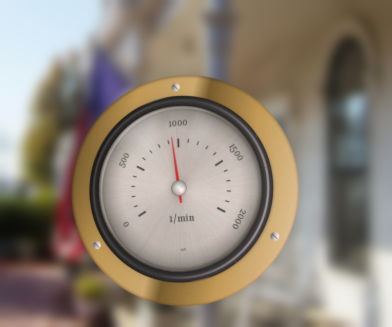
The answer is 950 rpm
